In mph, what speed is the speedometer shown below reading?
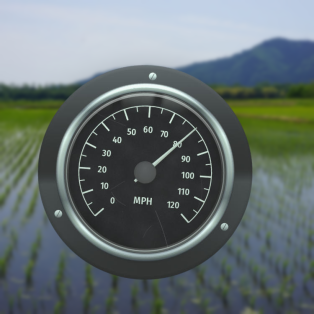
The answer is 80 mph
